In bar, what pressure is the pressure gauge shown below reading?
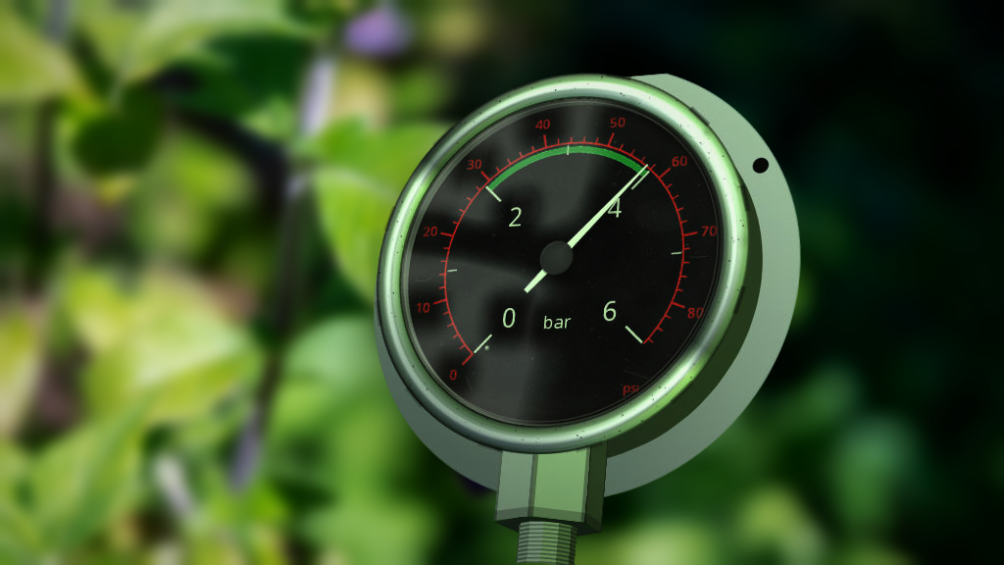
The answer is 4 bar
